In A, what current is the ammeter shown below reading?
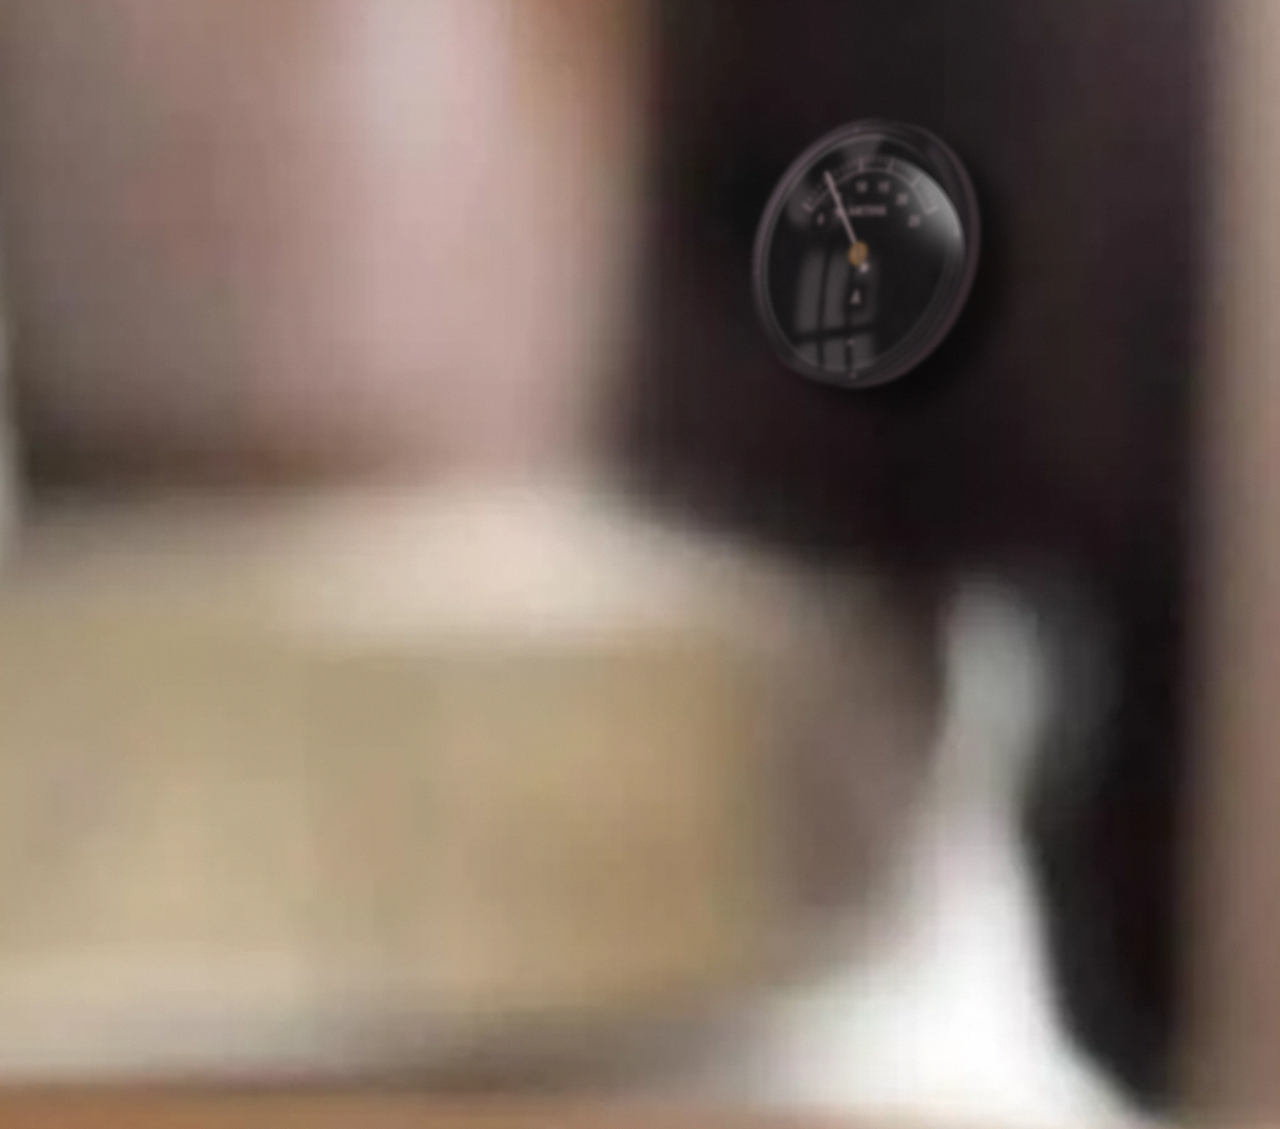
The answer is 5 A
